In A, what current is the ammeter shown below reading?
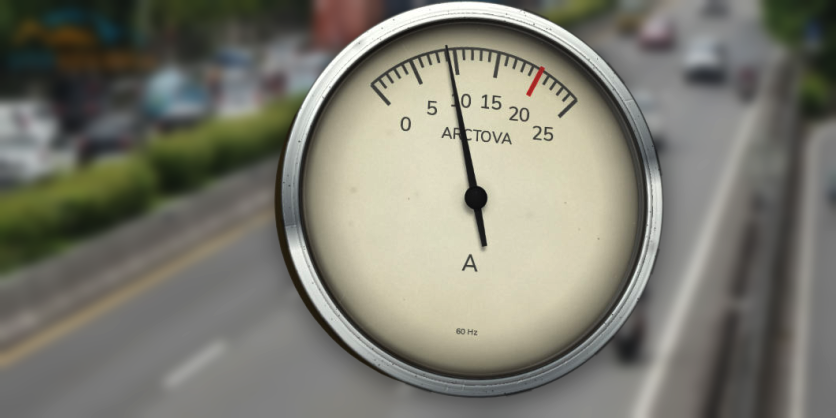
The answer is 9 A
